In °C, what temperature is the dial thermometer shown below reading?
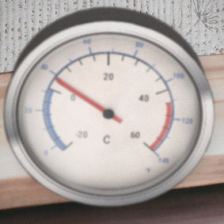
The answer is 4 °C
